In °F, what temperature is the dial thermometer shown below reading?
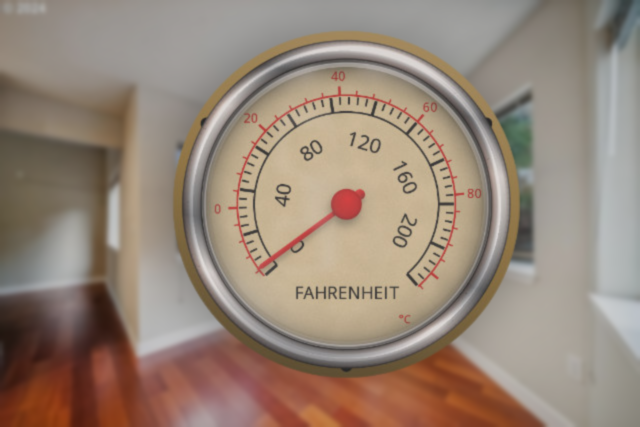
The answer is 4 °F
